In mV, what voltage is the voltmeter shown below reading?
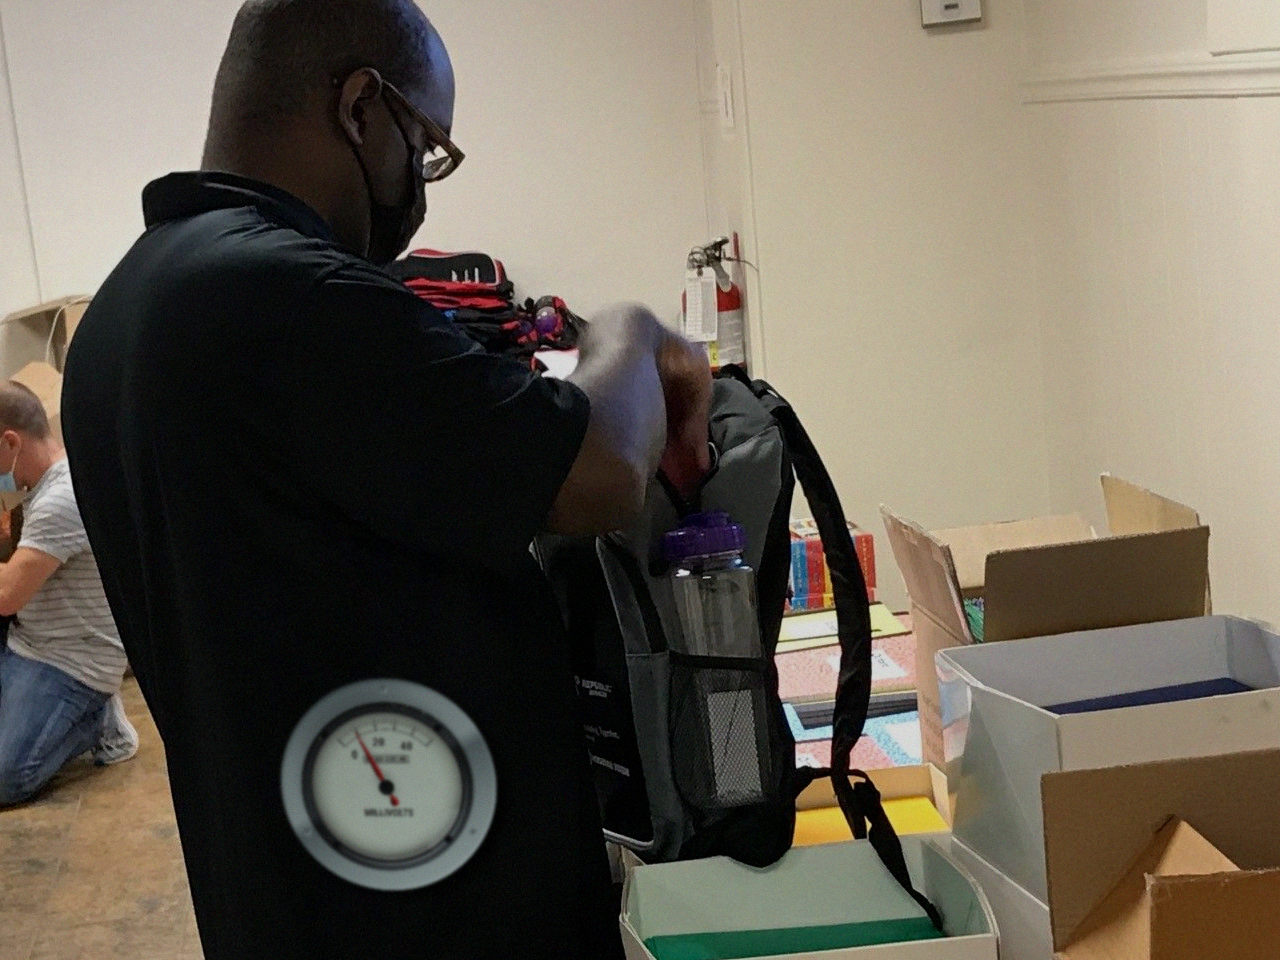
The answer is 10 mV
